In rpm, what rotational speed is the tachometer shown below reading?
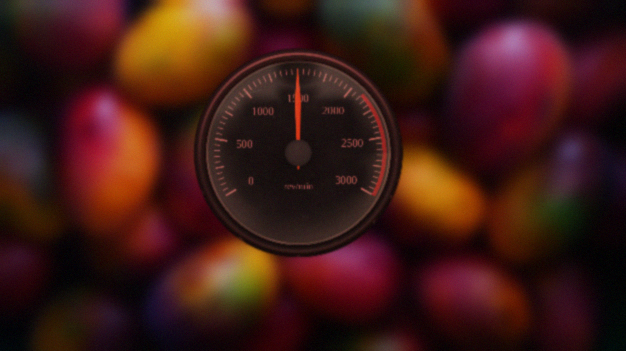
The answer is 1500 rpm
